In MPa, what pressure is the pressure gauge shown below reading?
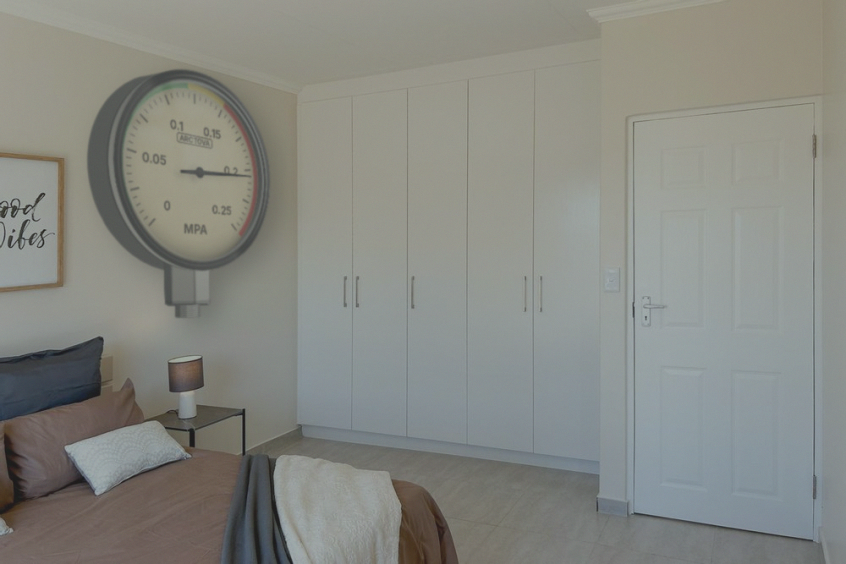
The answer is 0.205 MPa
